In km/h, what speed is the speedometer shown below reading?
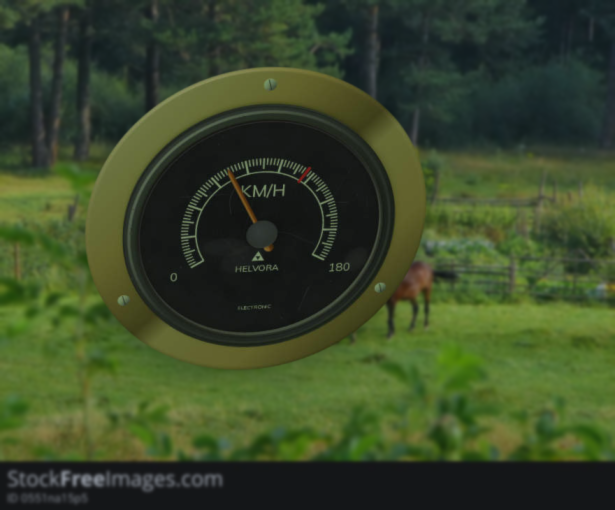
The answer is 70 km/h
